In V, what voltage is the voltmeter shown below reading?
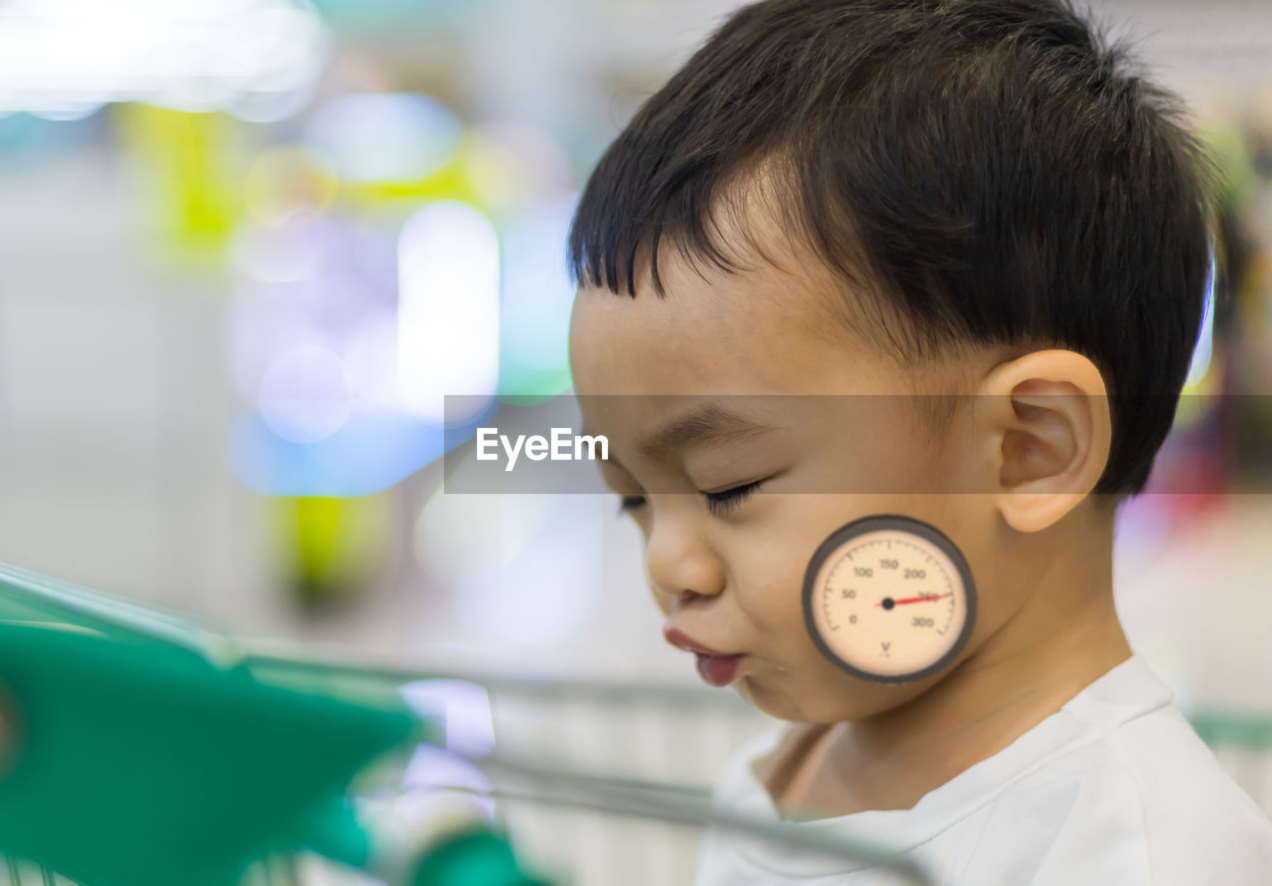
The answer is 250 V
